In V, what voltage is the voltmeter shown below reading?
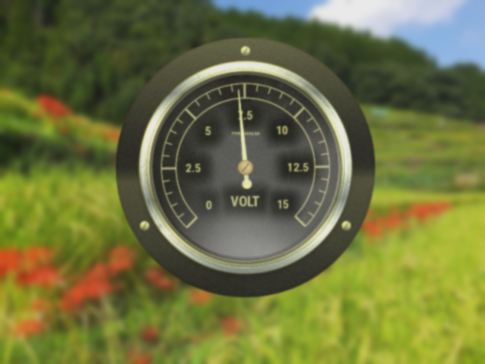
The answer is 7.25 V
